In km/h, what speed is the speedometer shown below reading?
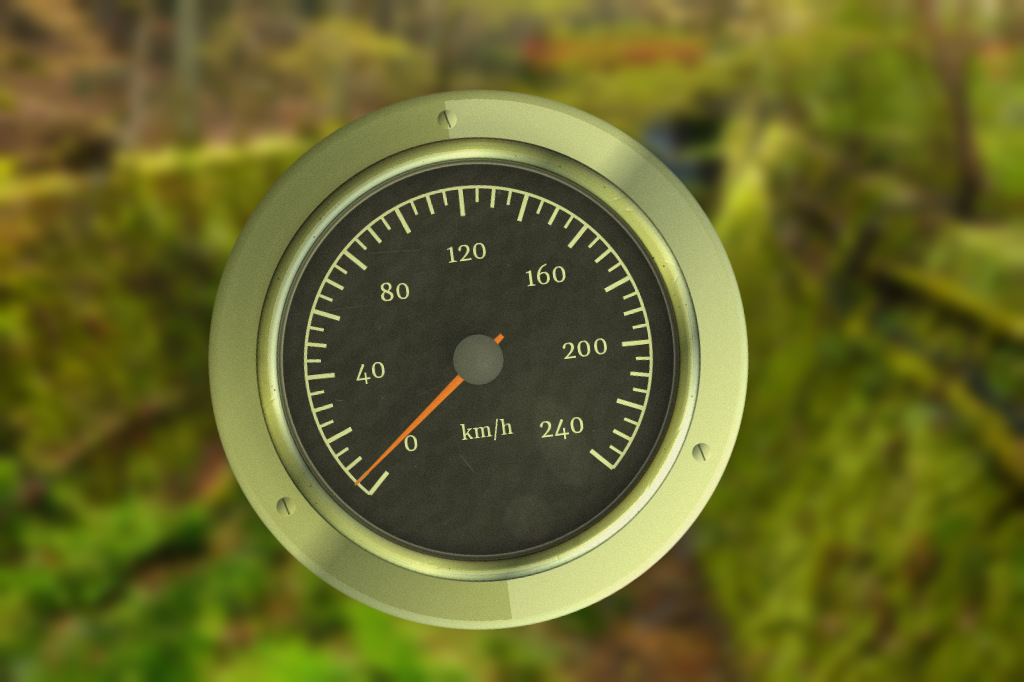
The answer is 5 km/h
